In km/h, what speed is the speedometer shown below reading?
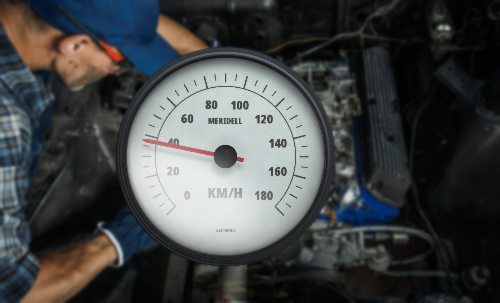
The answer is 37.5 km/h
